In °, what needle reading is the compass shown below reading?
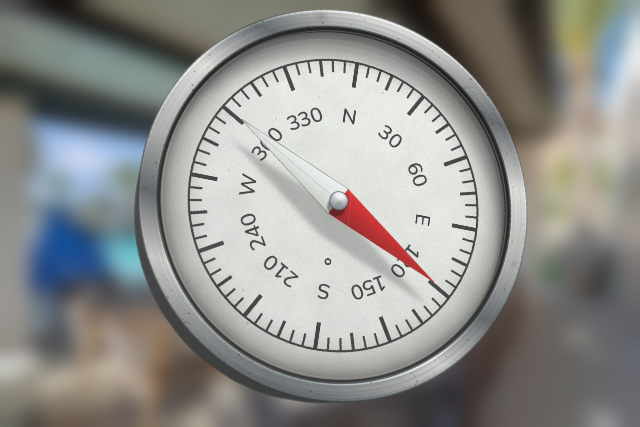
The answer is 120 °
